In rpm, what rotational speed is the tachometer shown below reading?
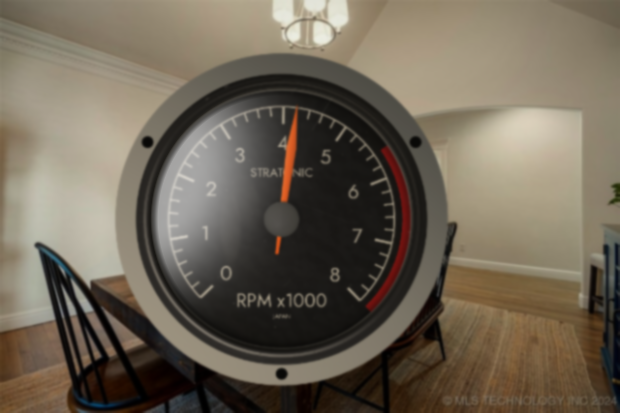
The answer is 4200 rpm
